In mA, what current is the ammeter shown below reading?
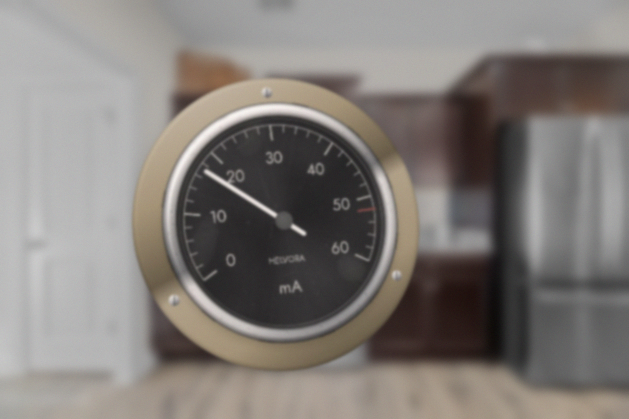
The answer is 17 mA
